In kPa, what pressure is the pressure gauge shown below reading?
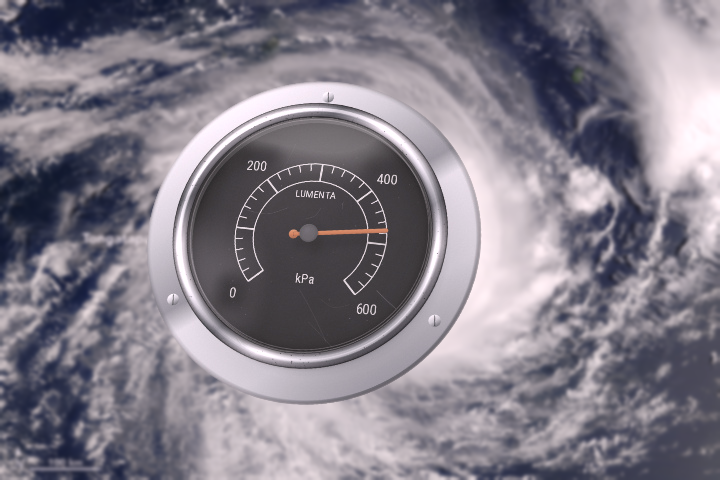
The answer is 480 kPa
